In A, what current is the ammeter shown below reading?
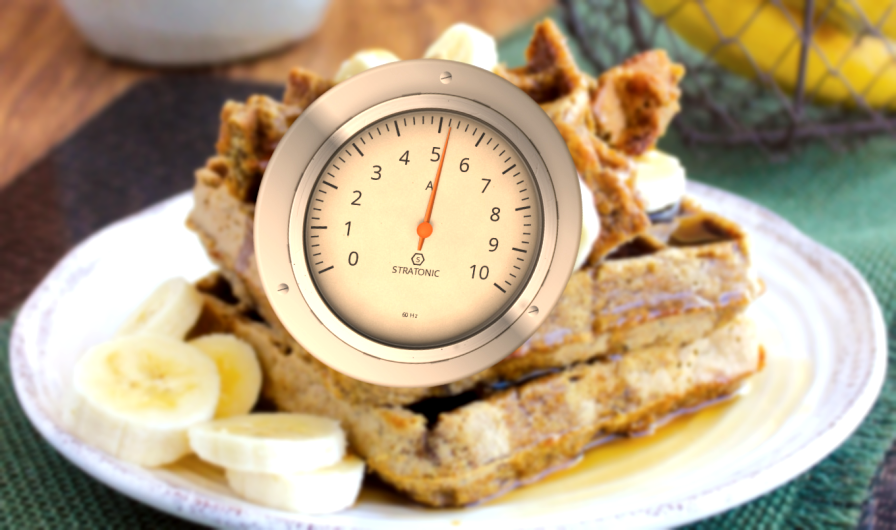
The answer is 5.2 A
